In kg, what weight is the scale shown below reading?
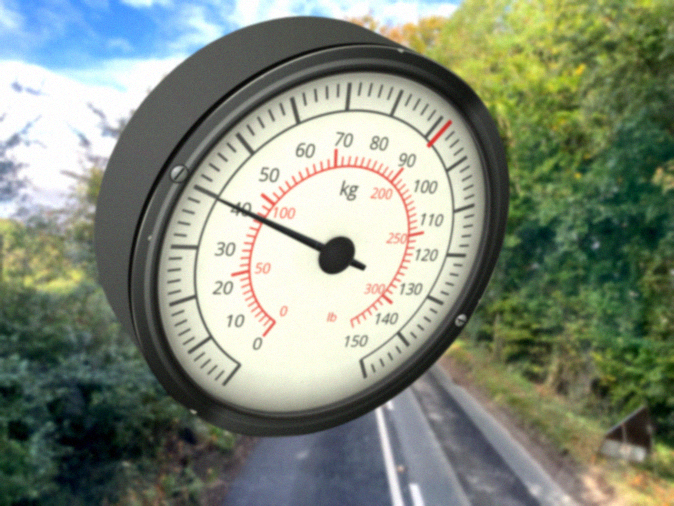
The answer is 40 kg
